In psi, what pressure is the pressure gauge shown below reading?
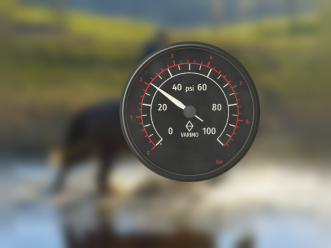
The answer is 30 psi
